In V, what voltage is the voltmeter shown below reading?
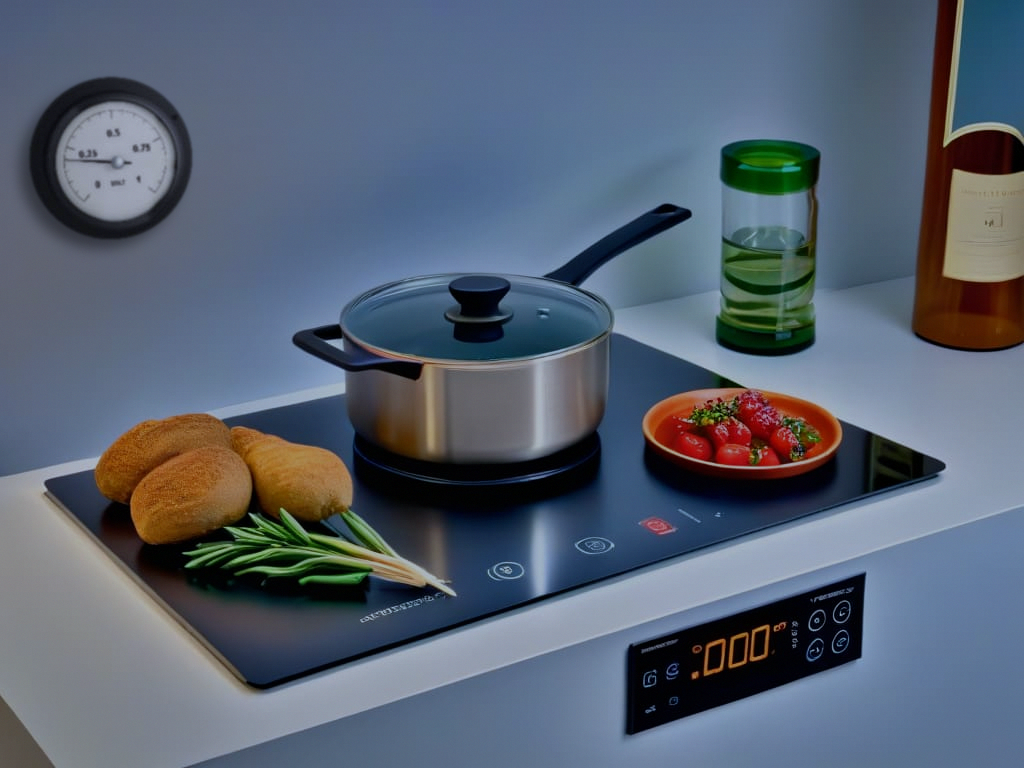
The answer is 0.2 V
